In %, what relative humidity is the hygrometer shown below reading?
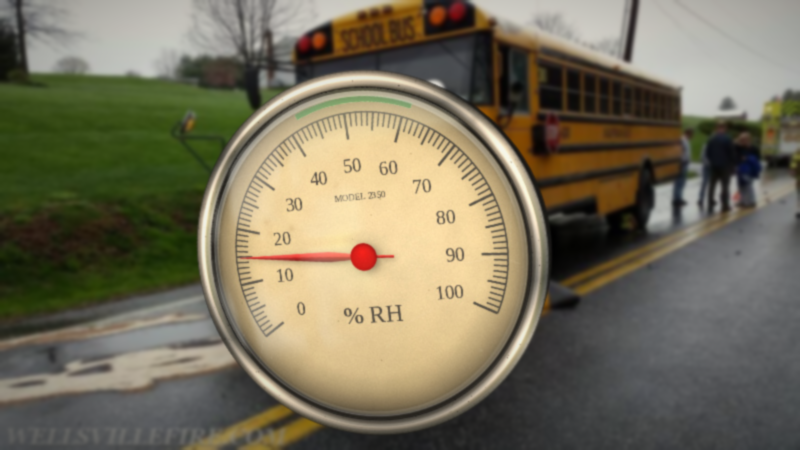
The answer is 15 %
